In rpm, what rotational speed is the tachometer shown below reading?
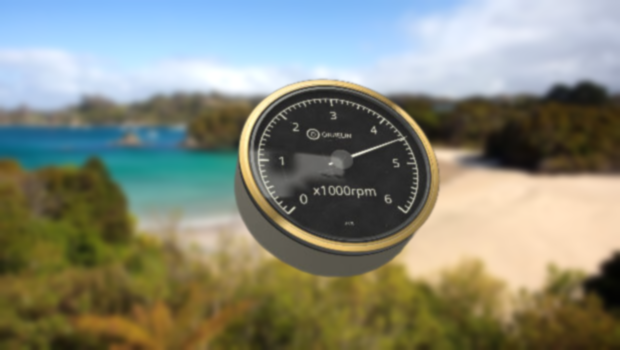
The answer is 4500 rpm
